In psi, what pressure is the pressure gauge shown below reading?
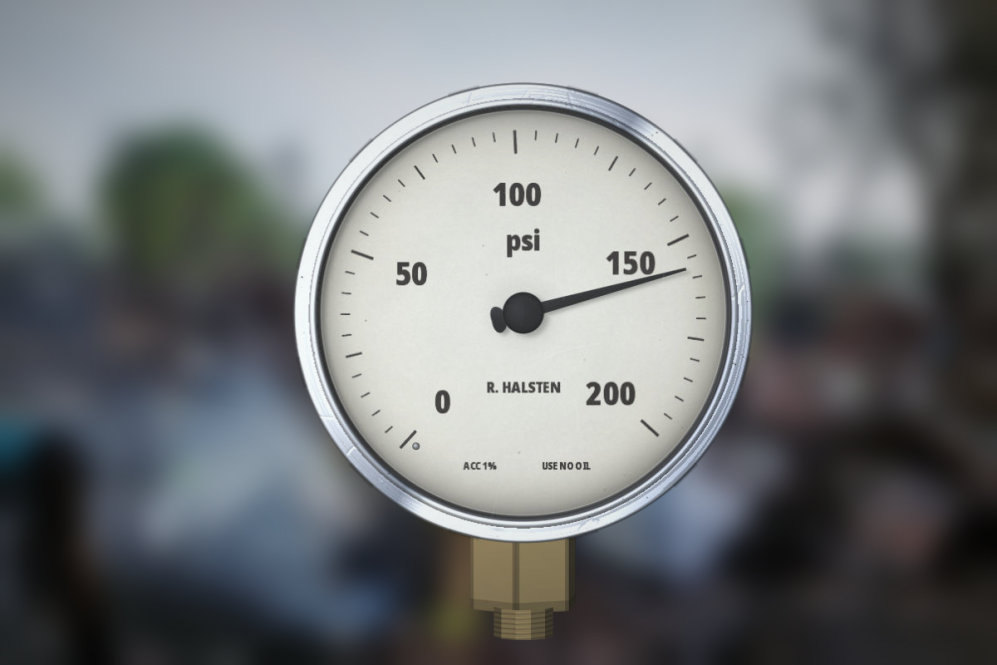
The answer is 157.5 psi
